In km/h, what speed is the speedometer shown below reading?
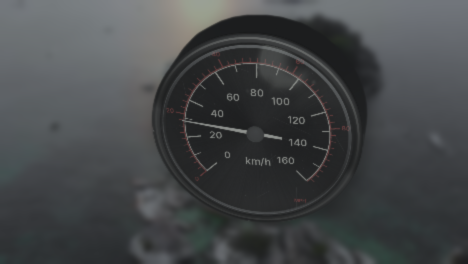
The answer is 30 km/h
